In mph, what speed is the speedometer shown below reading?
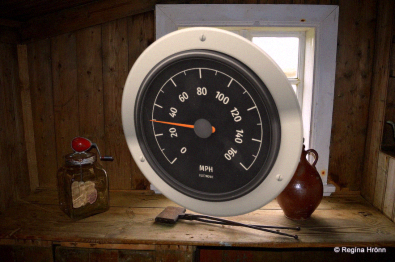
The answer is 30 mph
